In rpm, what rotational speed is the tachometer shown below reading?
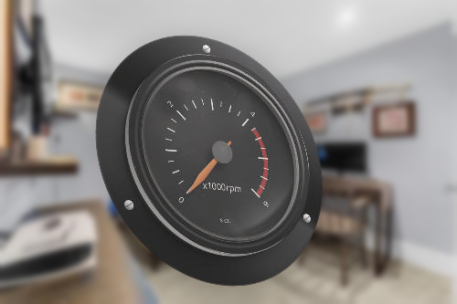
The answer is 0 rpm
